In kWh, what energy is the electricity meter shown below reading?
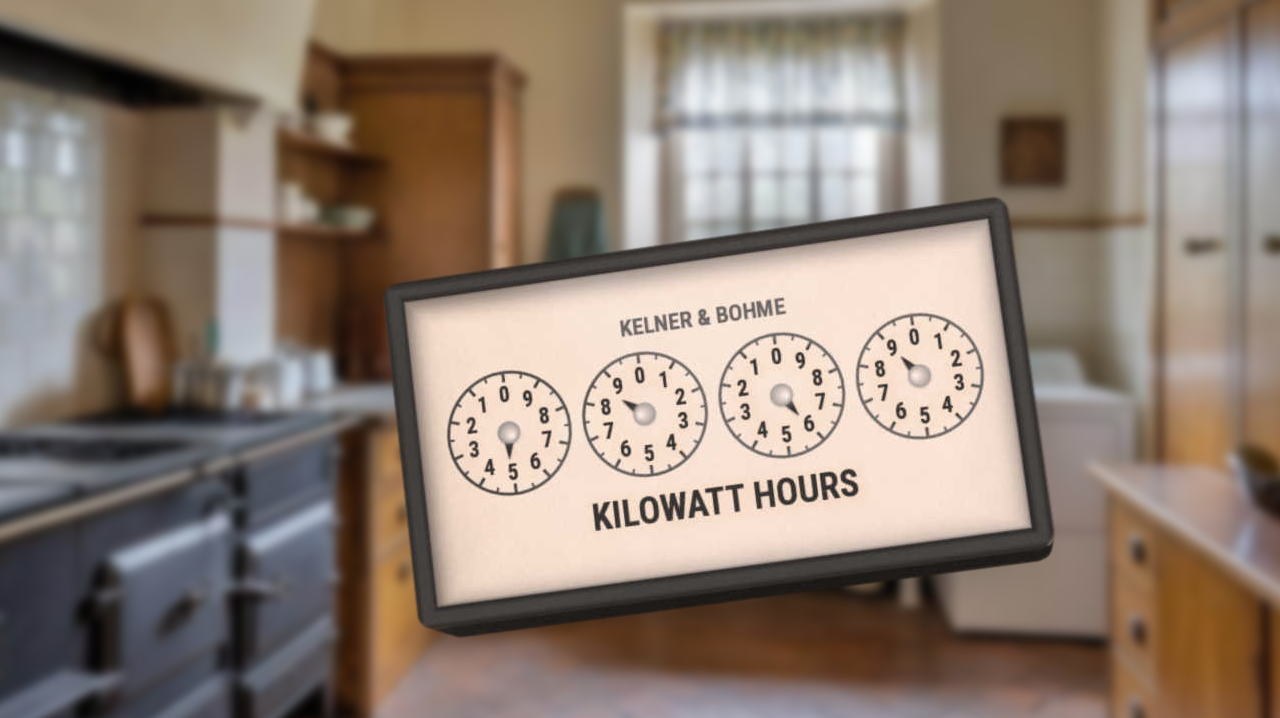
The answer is 4859 kWh
